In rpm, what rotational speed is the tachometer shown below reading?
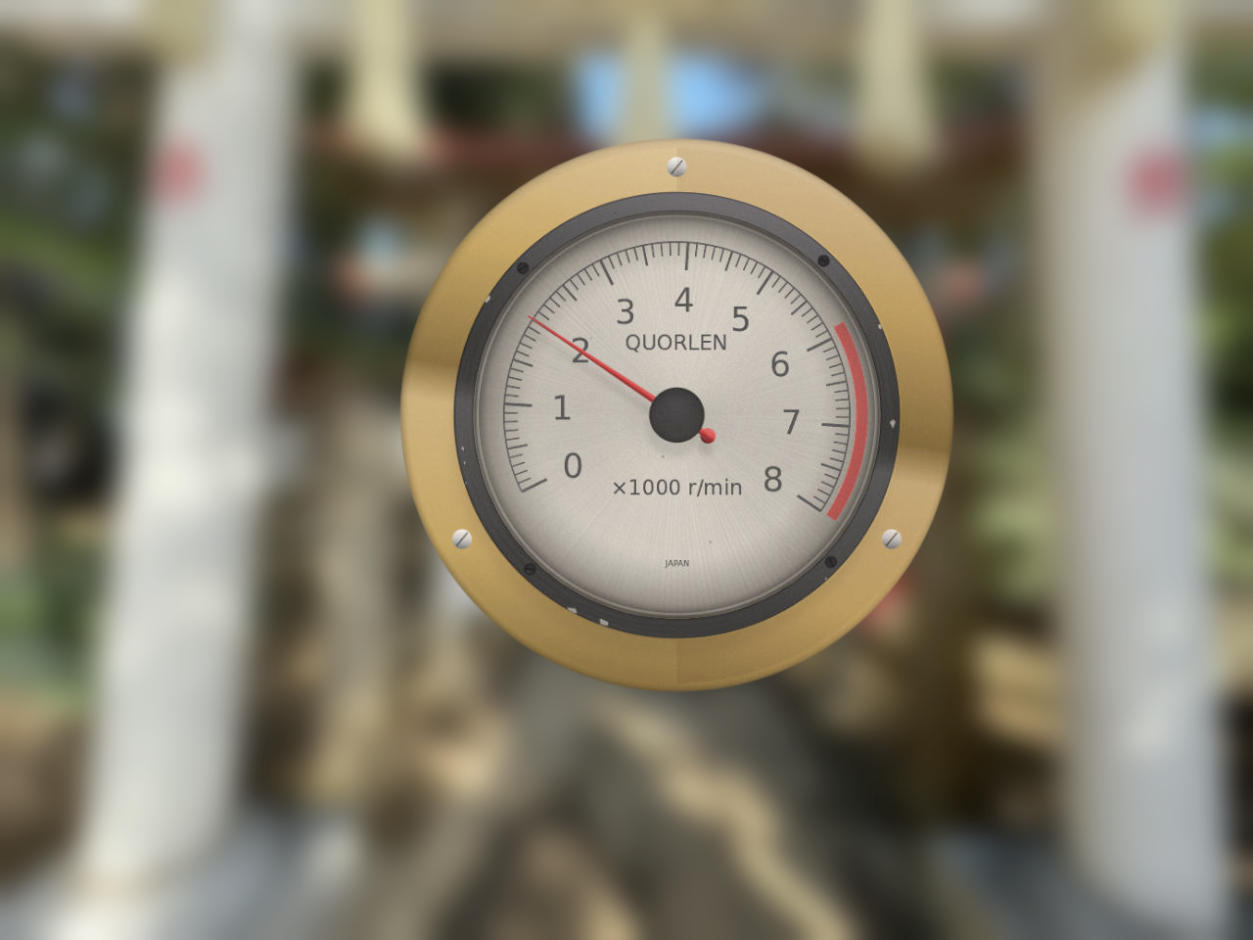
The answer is 2000 rpm
